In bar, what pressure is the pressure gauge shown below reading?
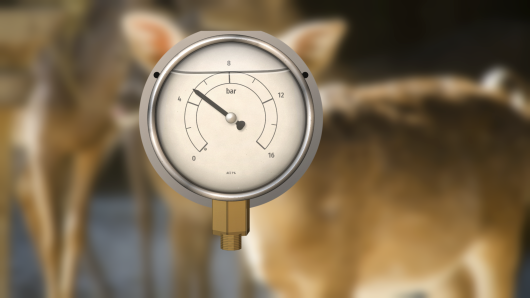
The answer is 5 bar
